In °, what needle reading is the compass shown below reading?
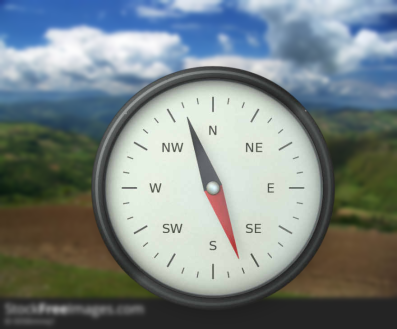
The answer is 160 °
